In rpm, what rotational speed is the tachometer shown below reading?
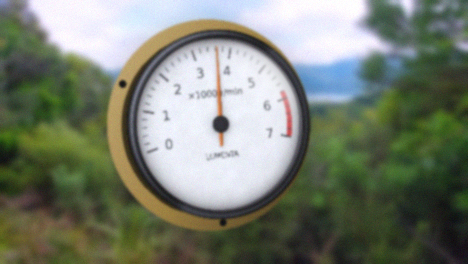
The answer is 3600 rpm
